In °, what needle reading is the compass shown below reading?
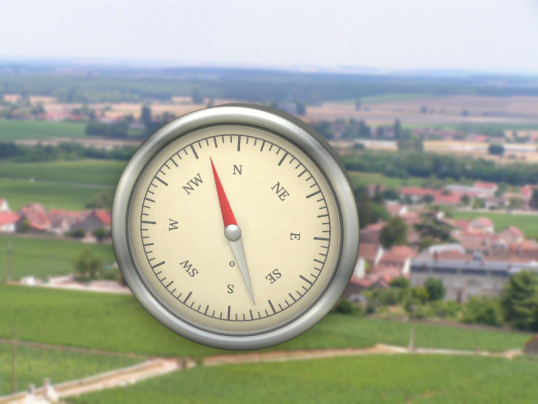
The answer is 340 °
